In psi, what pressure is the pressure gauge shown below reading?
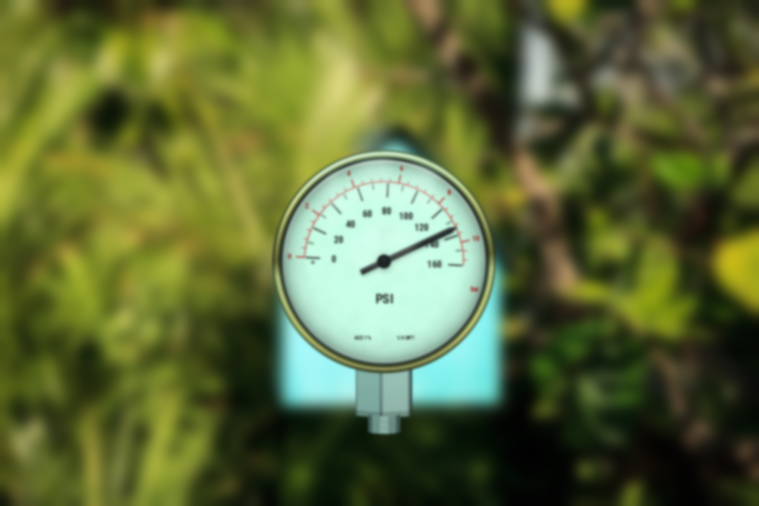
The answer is 135 psi
